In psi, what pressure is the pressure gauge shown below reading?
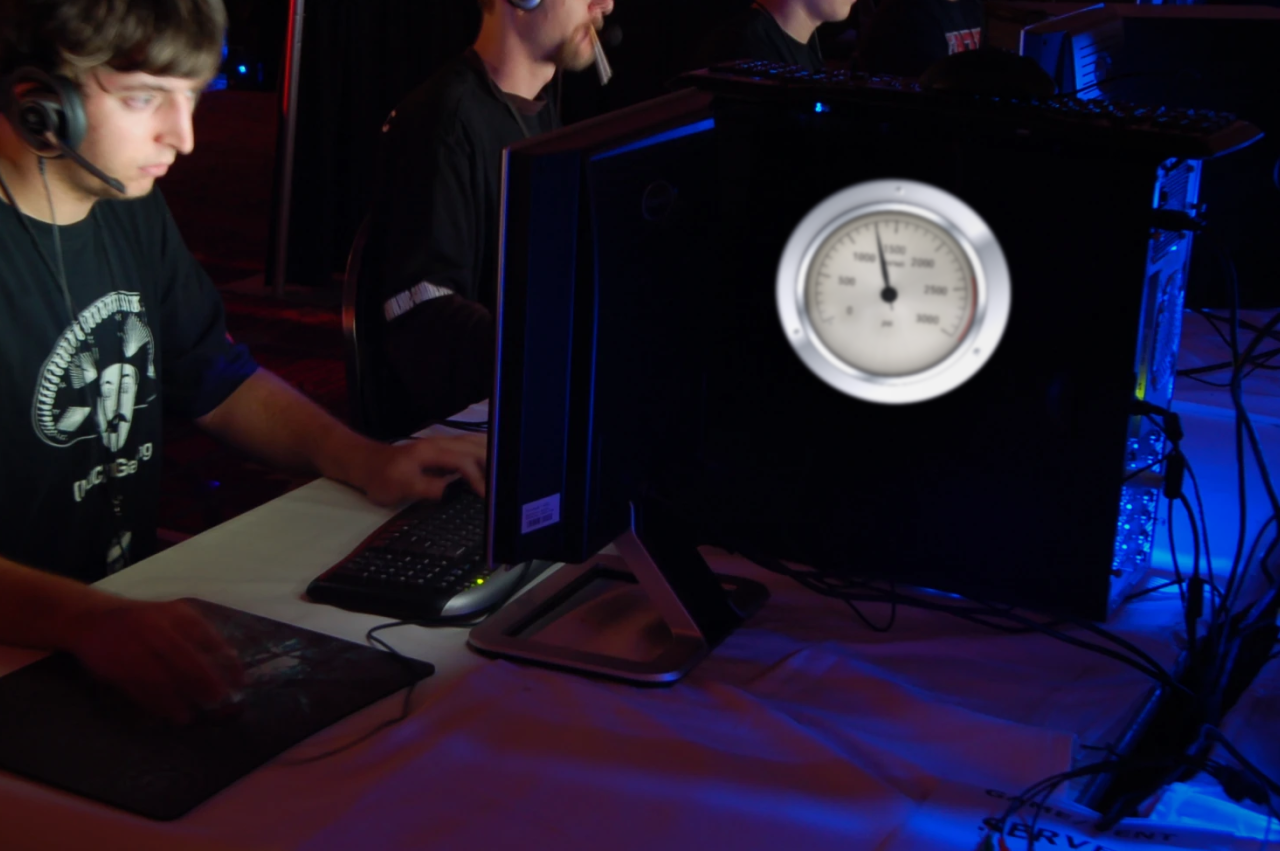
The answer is 1300 psi
